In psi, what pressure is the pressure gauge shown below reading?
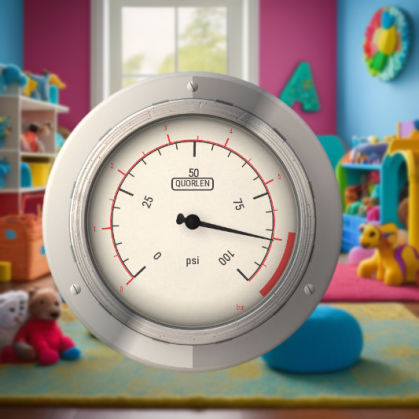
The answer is 87.5 psi
